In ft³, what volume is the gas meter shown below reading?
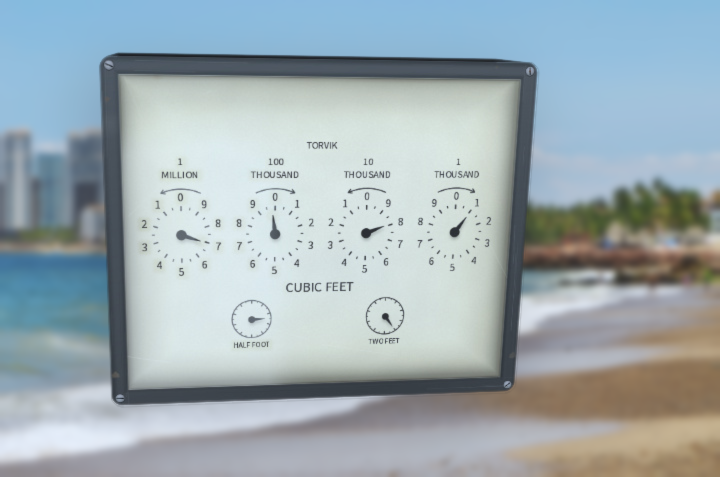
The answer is 698100 ft³
